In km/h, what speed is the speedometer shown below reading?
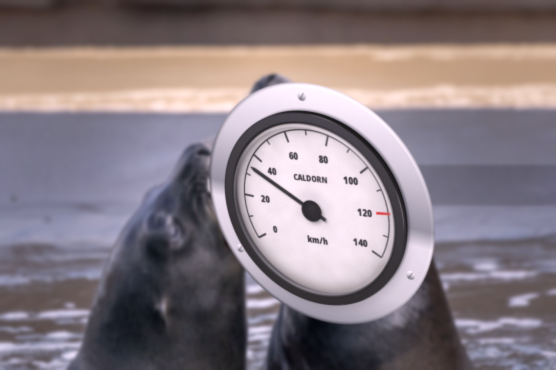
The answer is 35 km/h
